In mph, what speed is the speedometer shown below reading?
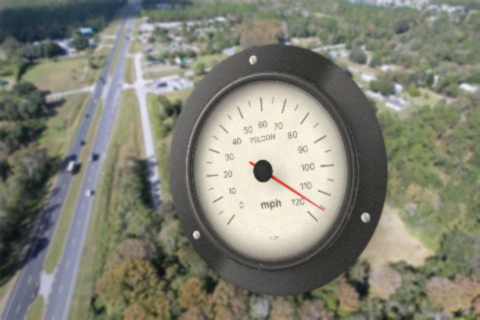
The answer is 115 mph
